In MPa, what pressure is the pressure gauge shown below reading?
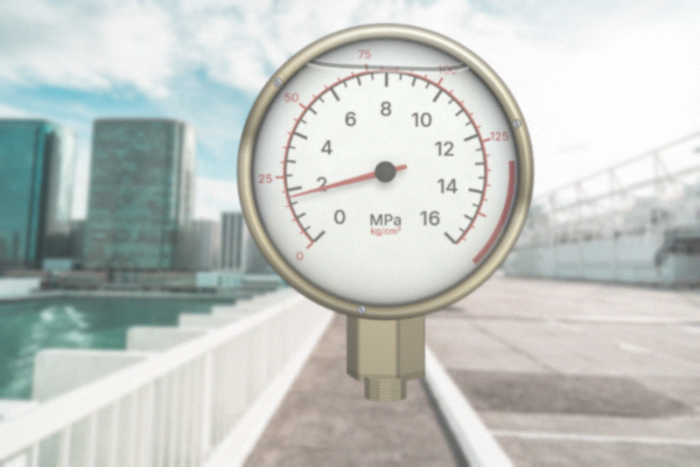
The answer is 1.75 MPa
